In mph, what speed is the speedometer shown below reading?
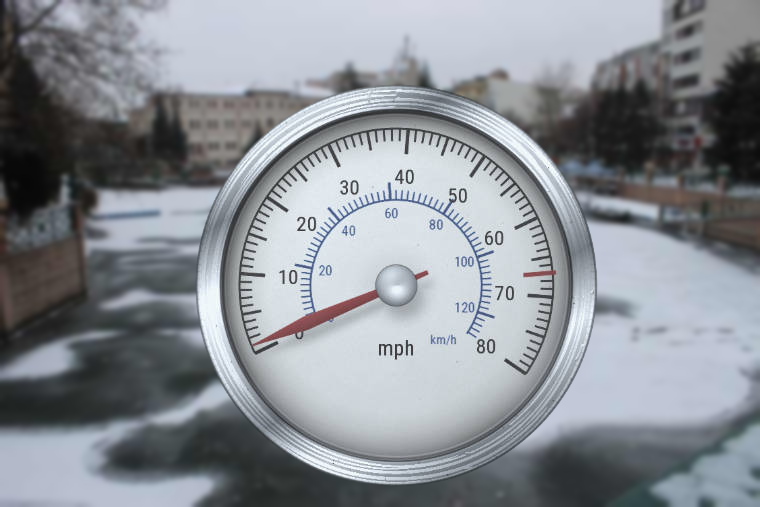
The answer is 1 mph
